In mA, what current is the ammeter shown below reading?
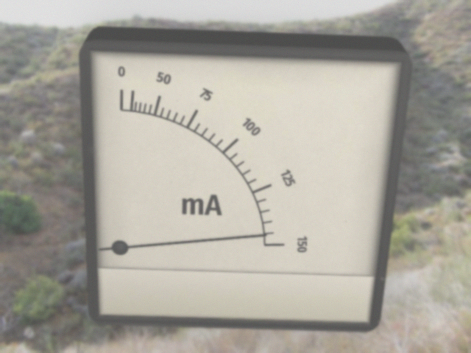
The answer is 145 mA
